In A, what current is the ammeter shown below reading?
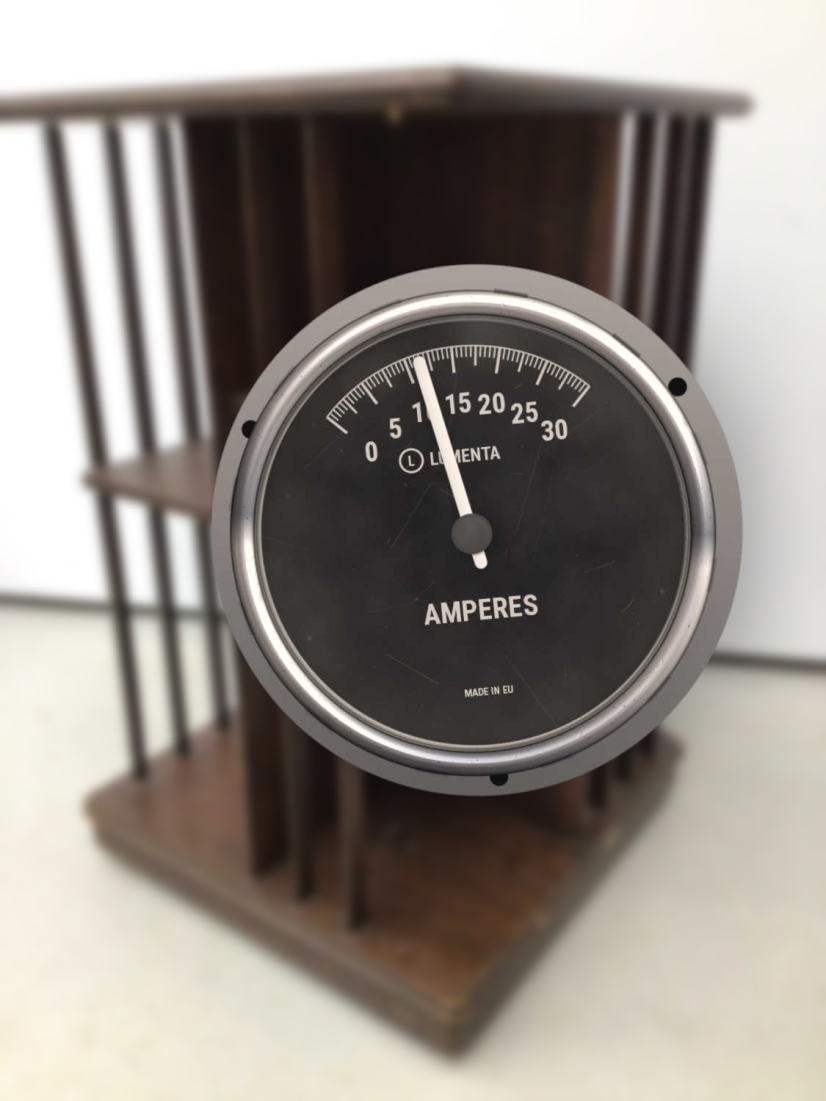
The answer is 11.5 A
